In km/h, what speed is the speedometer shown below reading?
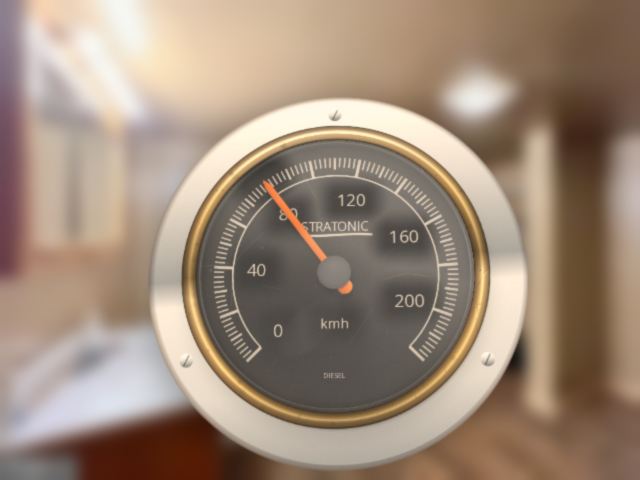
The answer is 80 km/h
